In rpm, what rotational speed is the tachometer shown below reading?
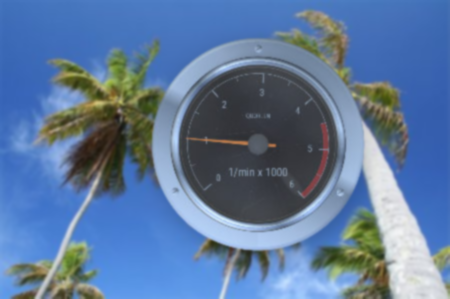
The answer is 1000 rpm
